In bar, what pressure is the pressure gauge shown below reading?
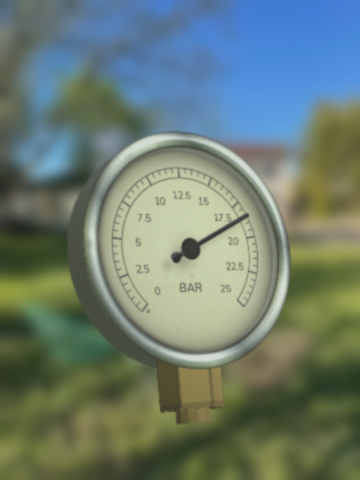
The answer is 18.5 bar
